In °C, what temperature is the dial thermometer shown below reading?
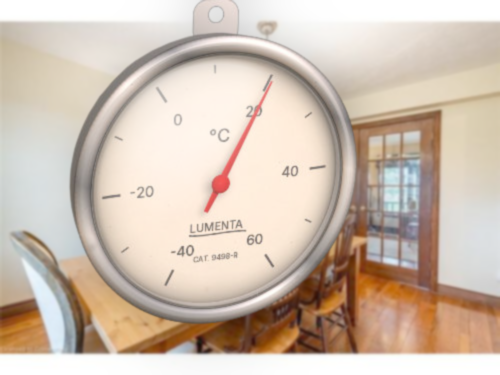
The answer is 20 °C
